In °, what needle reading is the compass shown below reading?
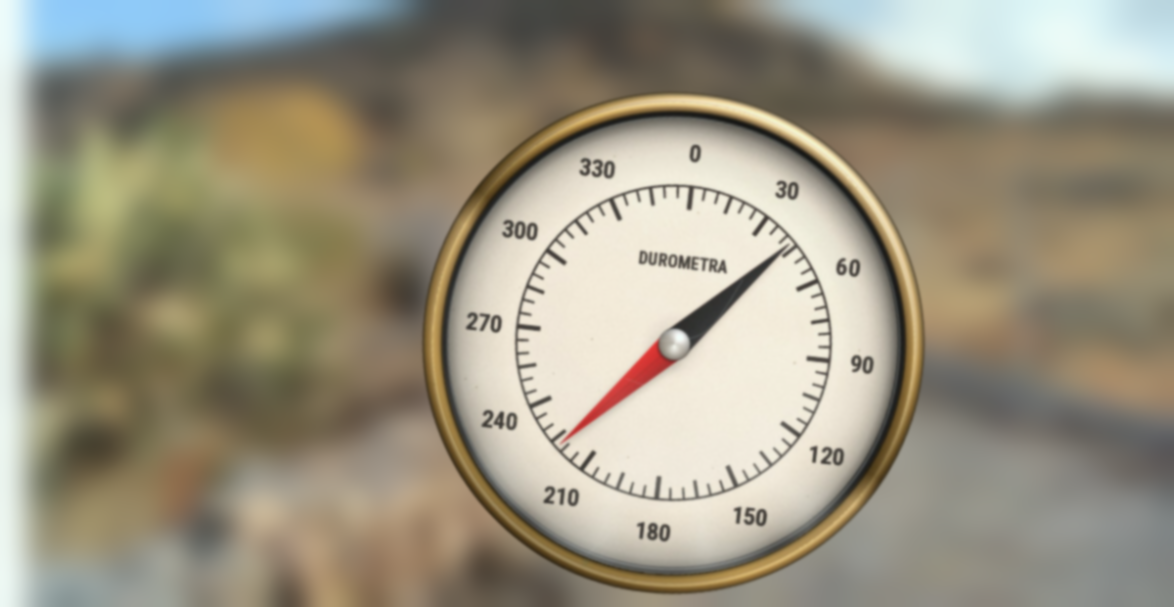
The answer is 222.5 °
